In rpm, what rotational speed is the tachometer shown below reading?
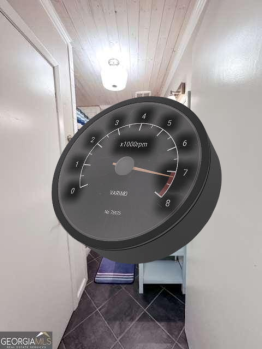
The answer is 7250 rpm
